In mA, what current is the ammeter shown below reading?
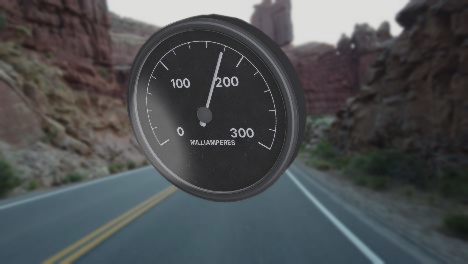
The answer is 180 mA
